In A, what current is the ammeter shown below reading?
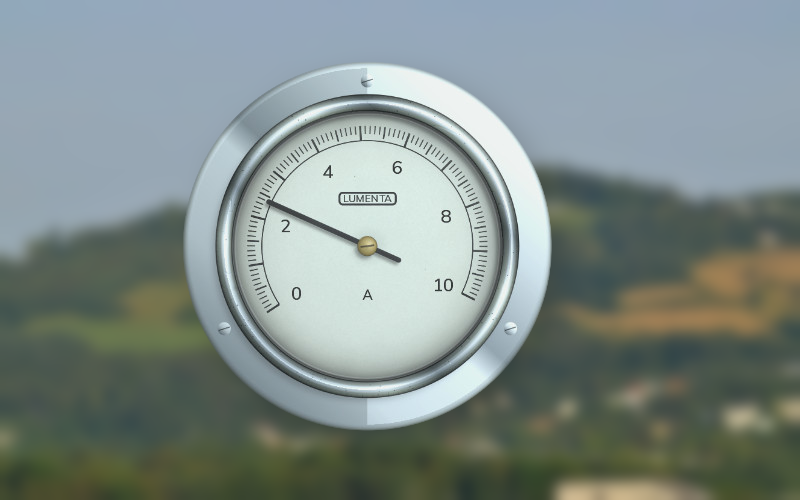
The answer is 2.4 A
